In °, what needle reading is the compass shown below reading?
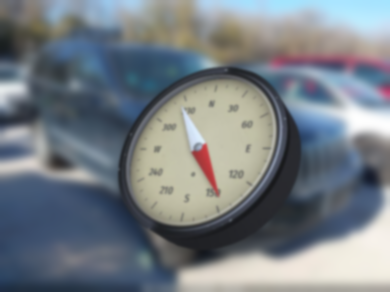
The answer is 145 °
